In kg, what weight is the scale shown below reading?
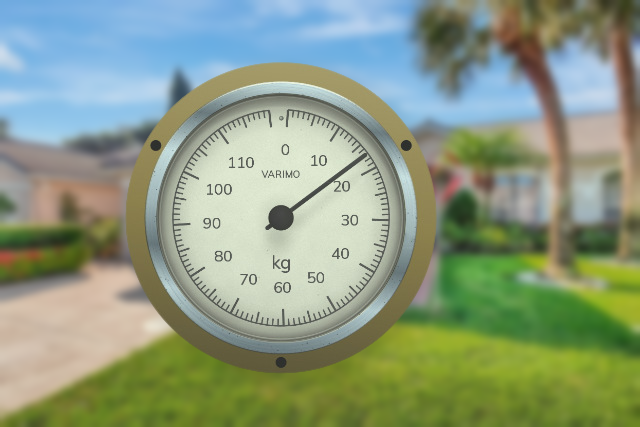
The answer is 17 kg
